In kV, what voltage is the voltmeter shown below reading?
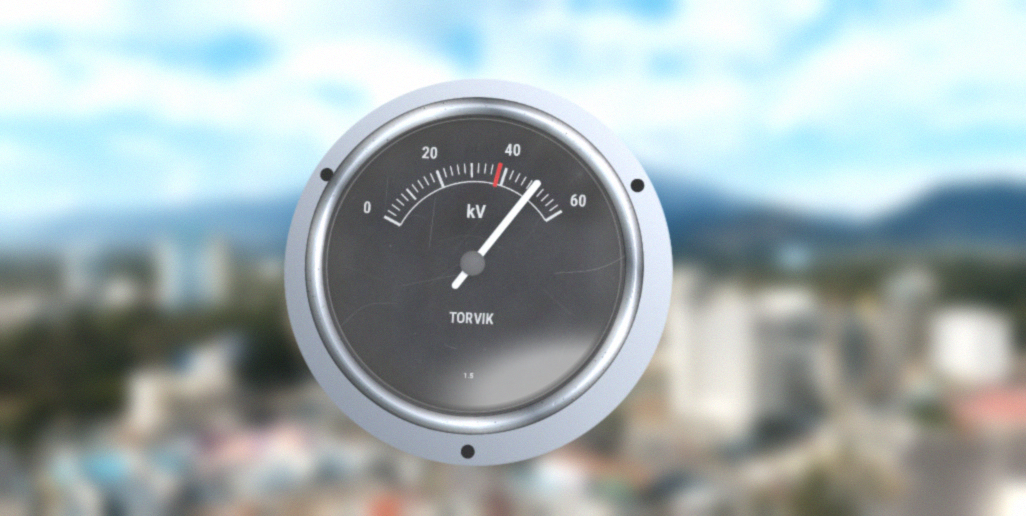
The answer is 50 kV
